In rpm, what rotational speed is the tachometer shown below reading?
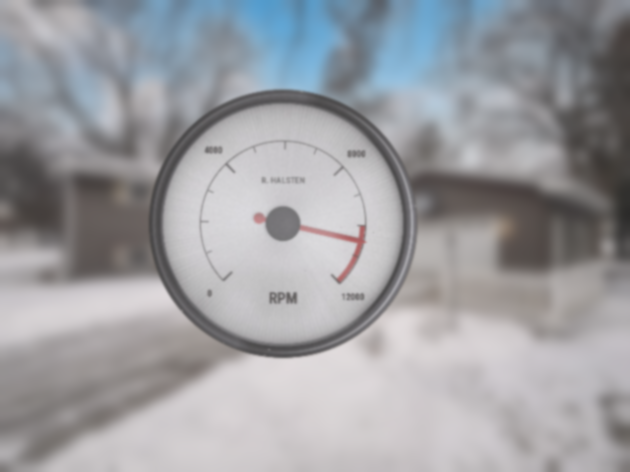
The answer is 10500 rpm
